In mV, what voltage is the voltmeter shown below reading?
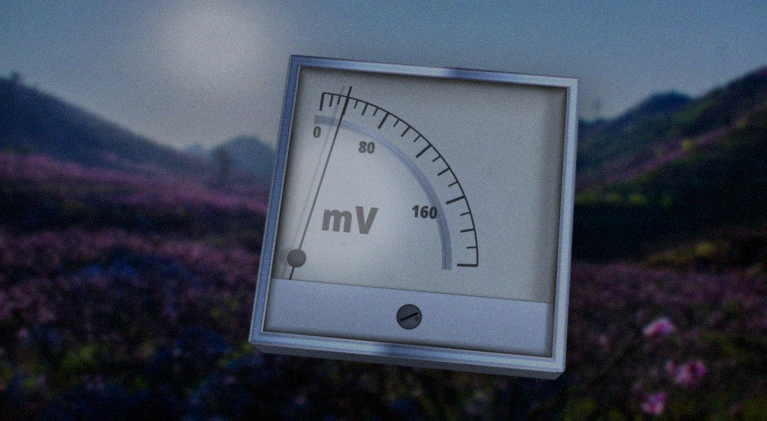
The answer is 40 mV
